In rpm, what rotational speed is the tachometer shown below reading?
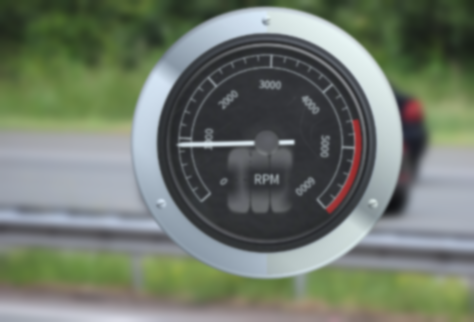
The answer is 900 rpm
